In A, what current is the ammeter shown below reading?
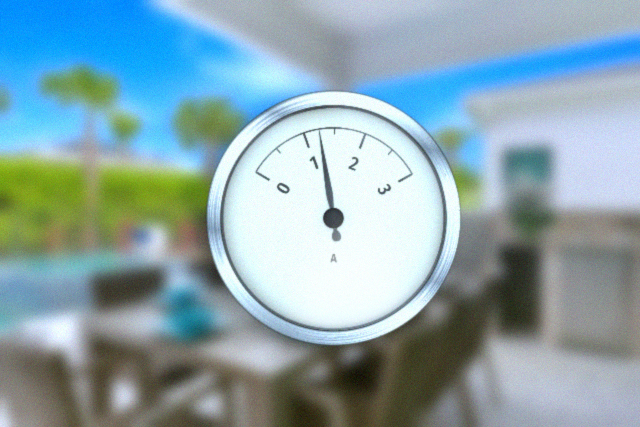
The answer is 1.25 A
